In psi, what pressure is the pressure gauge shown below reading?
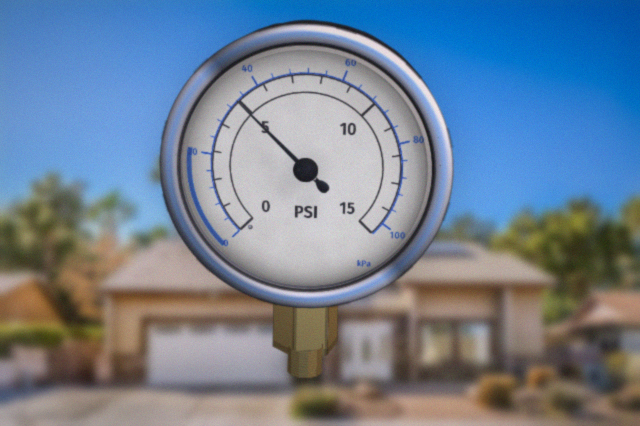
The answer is 5 psi
